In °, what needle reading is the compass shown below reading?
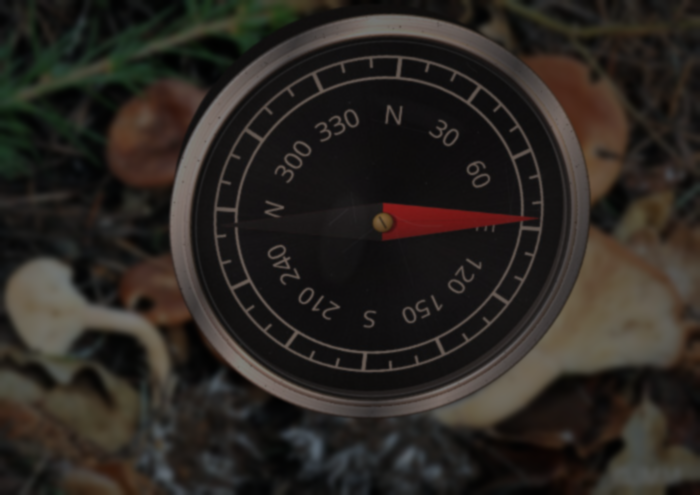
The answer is 85 °
